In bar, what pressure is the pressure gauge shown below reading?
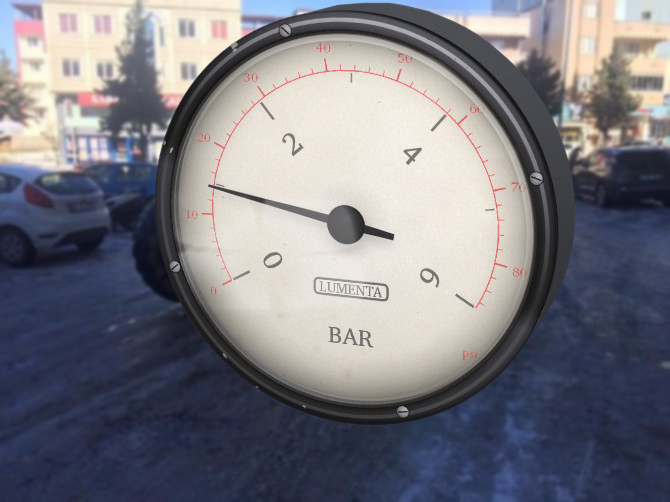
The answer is 1 bar
